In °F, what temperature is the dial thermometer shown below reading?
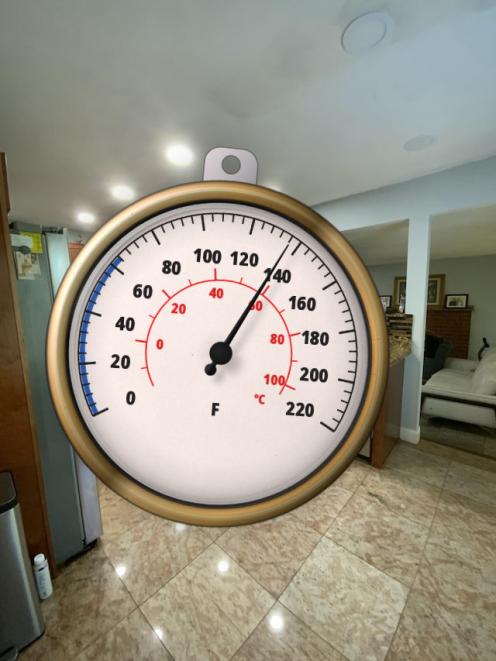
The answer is 136 °F
